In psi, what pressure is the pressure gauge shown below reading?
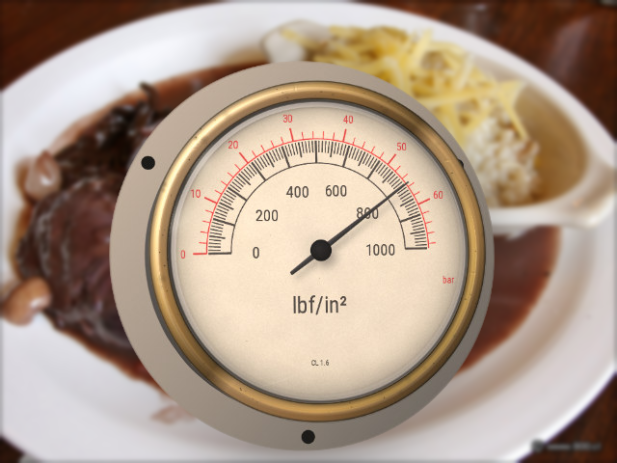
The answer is 800 psi
